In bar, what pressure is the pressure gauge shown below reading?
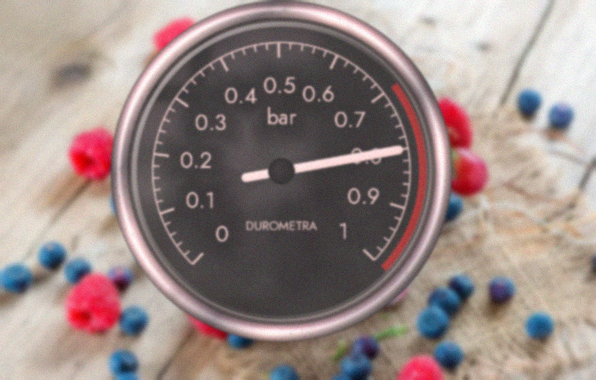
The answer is 0.8 bar
